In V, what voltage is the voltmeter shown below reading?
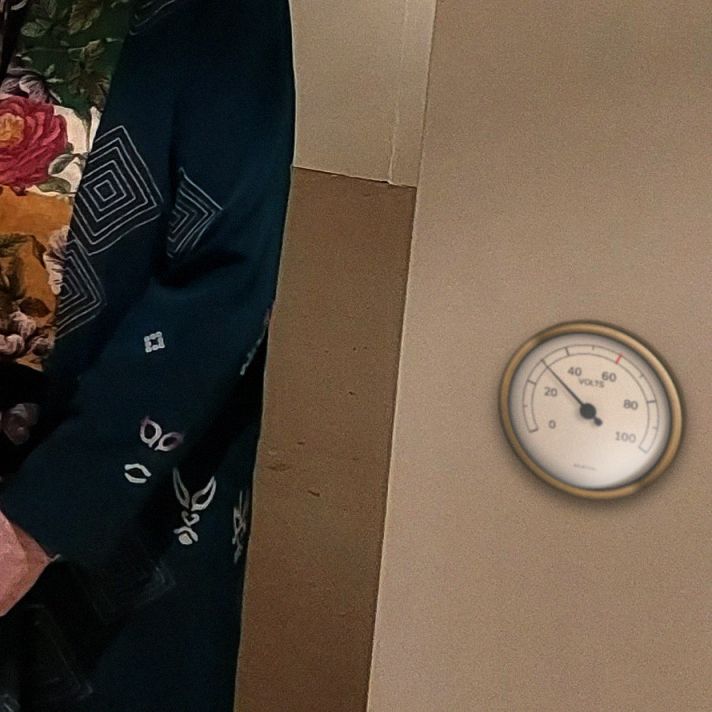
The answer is 30 V
